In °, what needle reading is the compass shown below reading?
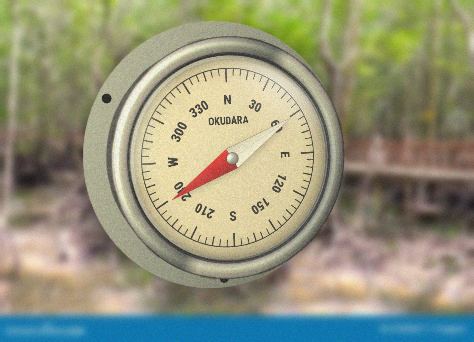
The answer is 240 °
